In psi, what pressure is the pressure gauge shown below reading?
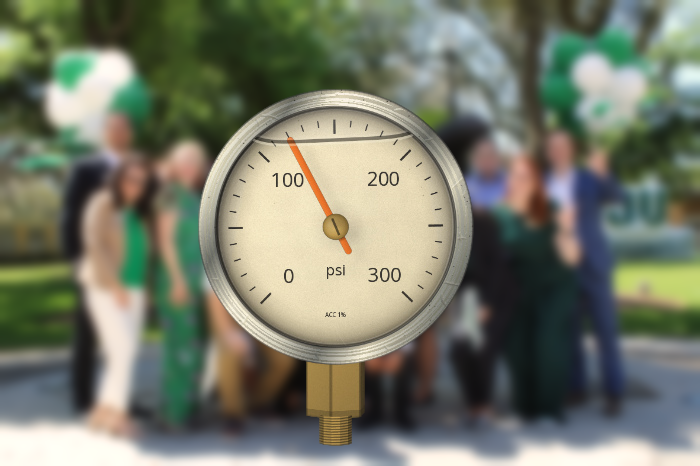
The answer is 120 psi
